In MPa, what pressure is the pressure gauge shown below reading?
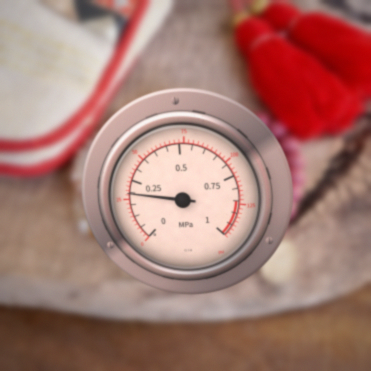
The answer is 0.2 MPa
